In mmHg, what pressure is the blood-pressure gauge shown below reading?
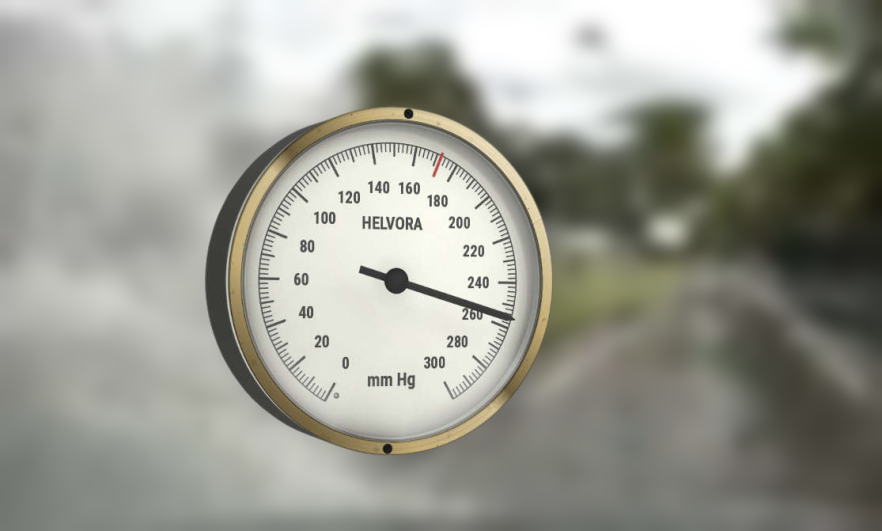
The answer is 256 mmHg
